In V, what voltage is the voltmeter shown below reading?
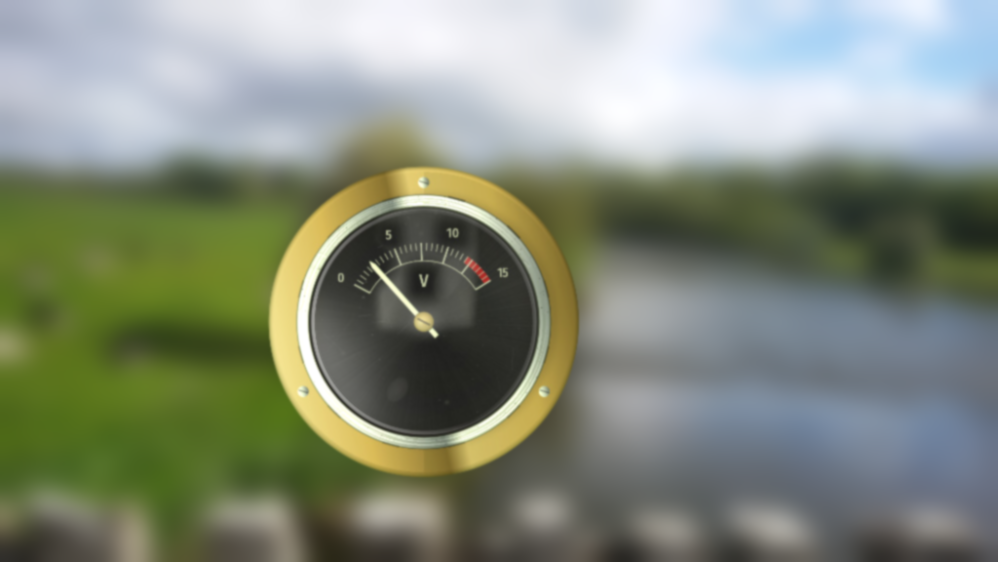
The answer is 2.5 V
